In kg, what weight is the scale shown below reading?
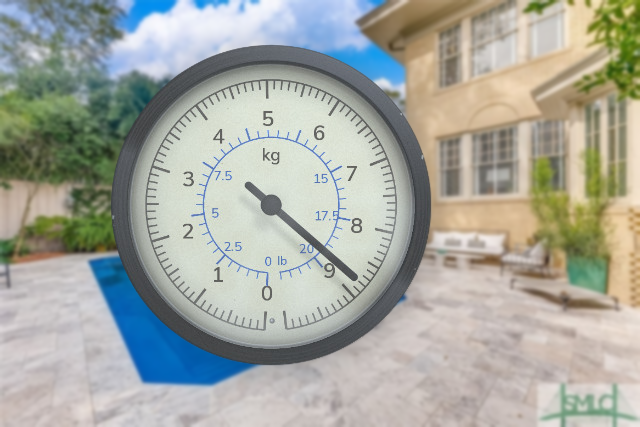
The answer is 8.8 kg
